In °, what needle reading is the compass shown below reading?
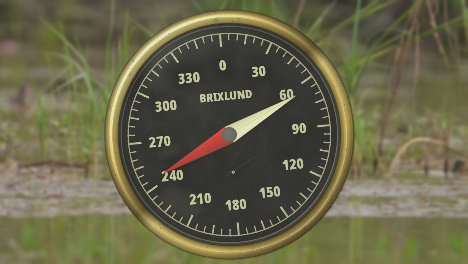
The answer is 245 °
